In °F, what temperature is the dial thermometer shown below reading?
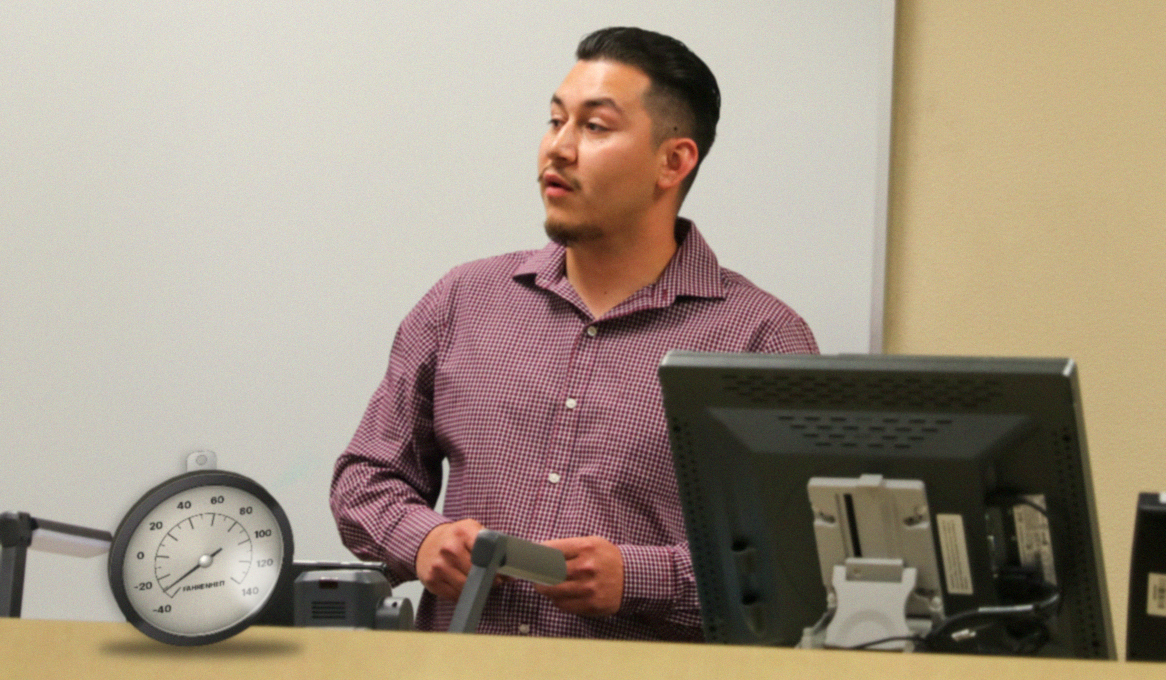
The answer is -30 °F
